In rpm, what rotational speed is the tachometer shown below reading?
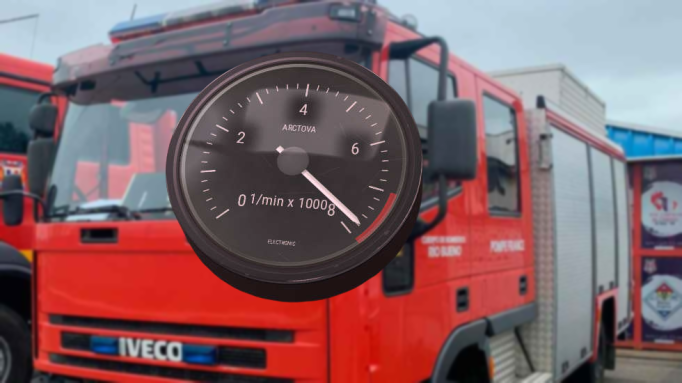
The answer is 7800 rpm
